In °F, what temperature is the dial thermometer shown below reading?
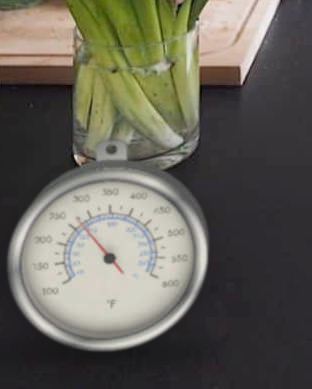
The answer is 275 °F
